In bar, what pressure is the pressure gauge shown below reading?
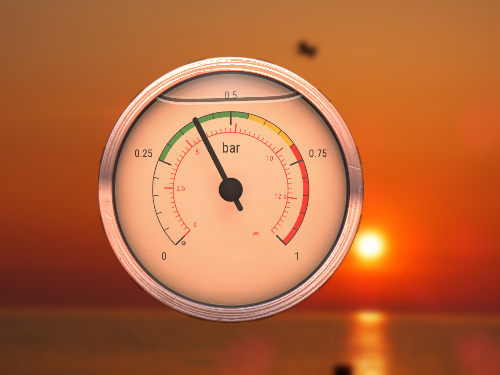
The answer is 0.4 bar
